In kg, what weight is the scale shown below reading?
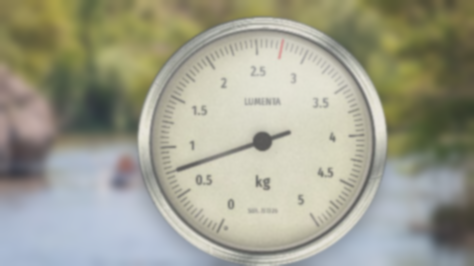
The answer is 0.75 kg
